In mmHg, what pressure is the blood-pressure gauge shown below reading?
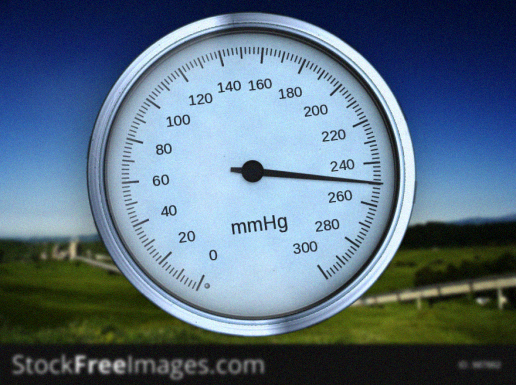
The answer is 250 mmHg
